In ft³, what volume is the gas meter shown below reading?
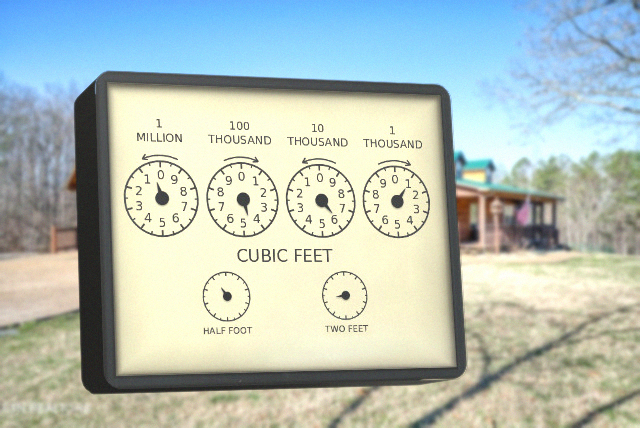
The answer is 46100 ft³
